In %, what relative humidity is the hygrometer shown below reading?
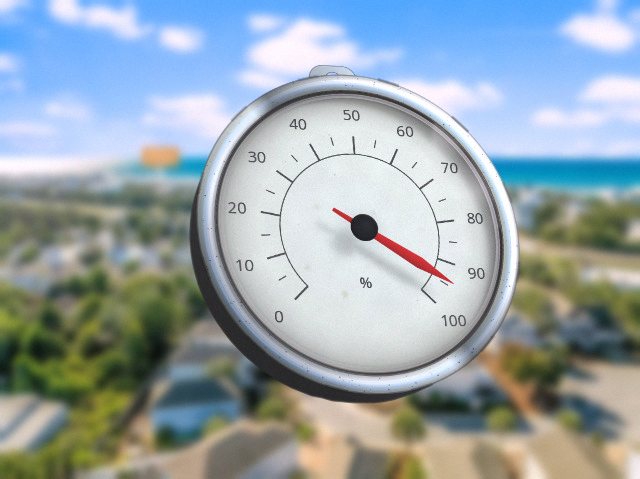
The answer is 95 %
